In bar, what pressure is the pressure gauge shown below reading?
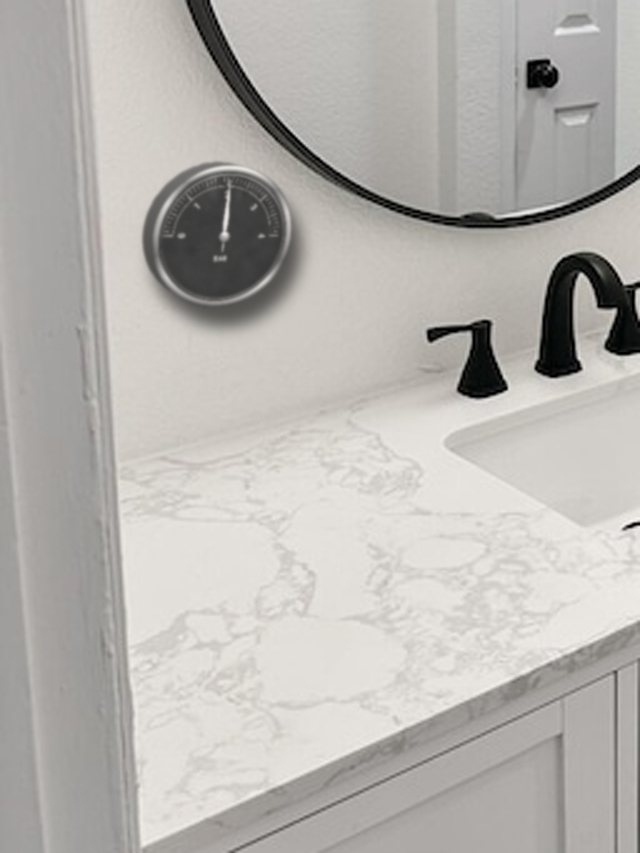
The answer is 2 bar
